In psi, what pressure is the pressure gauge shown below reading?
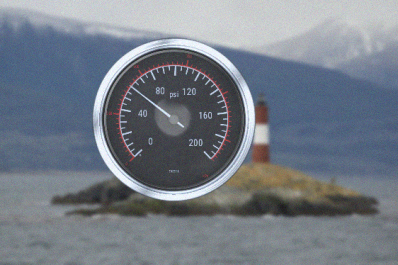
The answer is 60 psi
